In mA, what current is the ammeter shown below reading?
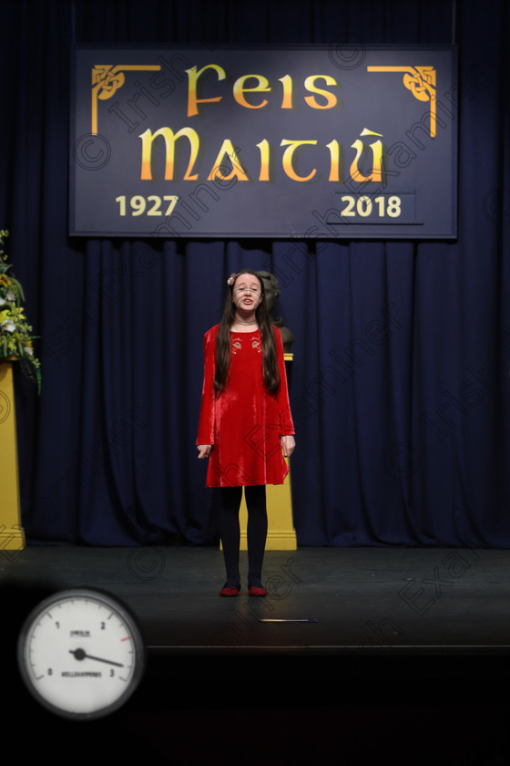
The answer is 2.8 mA
